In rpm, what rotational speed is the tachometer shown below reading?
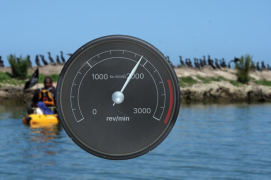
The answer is 1900 rpm
